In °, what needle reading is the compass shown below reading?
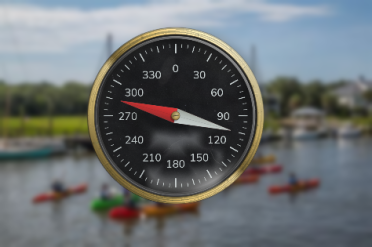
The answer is 285 °
